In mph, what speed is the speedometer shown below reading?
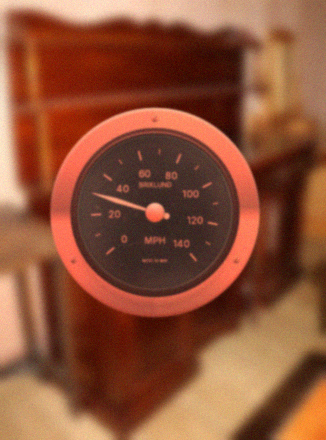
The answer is 30 mph
